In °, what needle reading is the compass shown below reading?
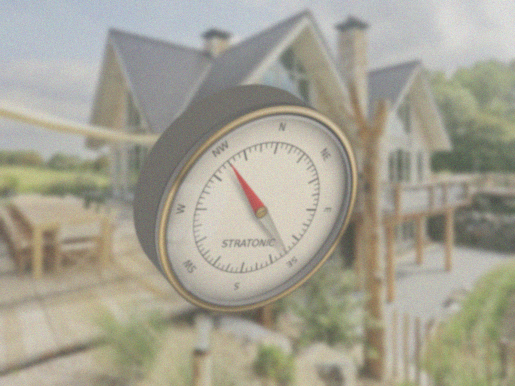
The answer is 315 °
